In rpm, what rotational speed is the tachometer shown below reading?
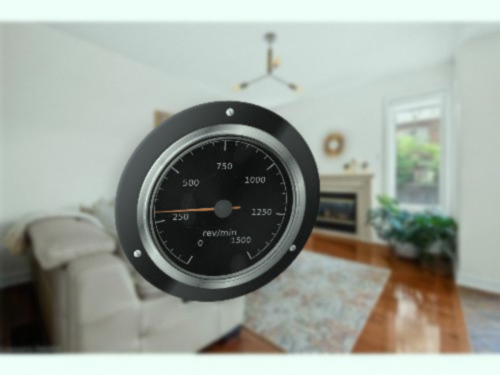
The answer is 300 rpm
